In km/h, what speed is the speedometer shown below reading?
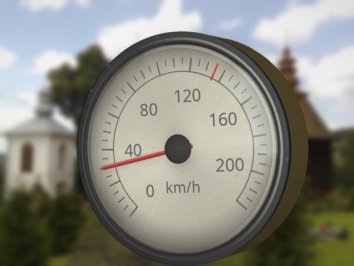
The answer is 30 km/h
